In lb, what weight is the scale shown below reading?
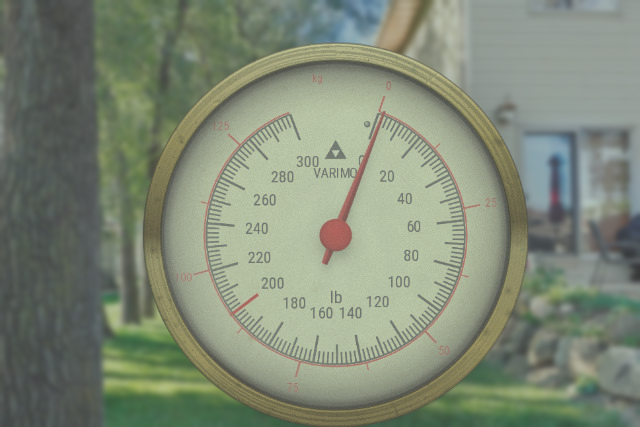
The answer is 2 lb
